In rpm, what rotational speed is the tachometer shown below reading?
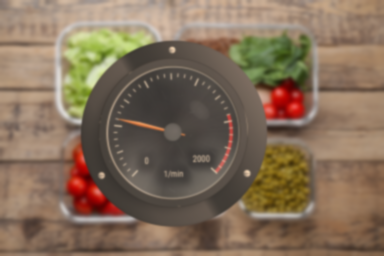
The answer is 450 rpm
